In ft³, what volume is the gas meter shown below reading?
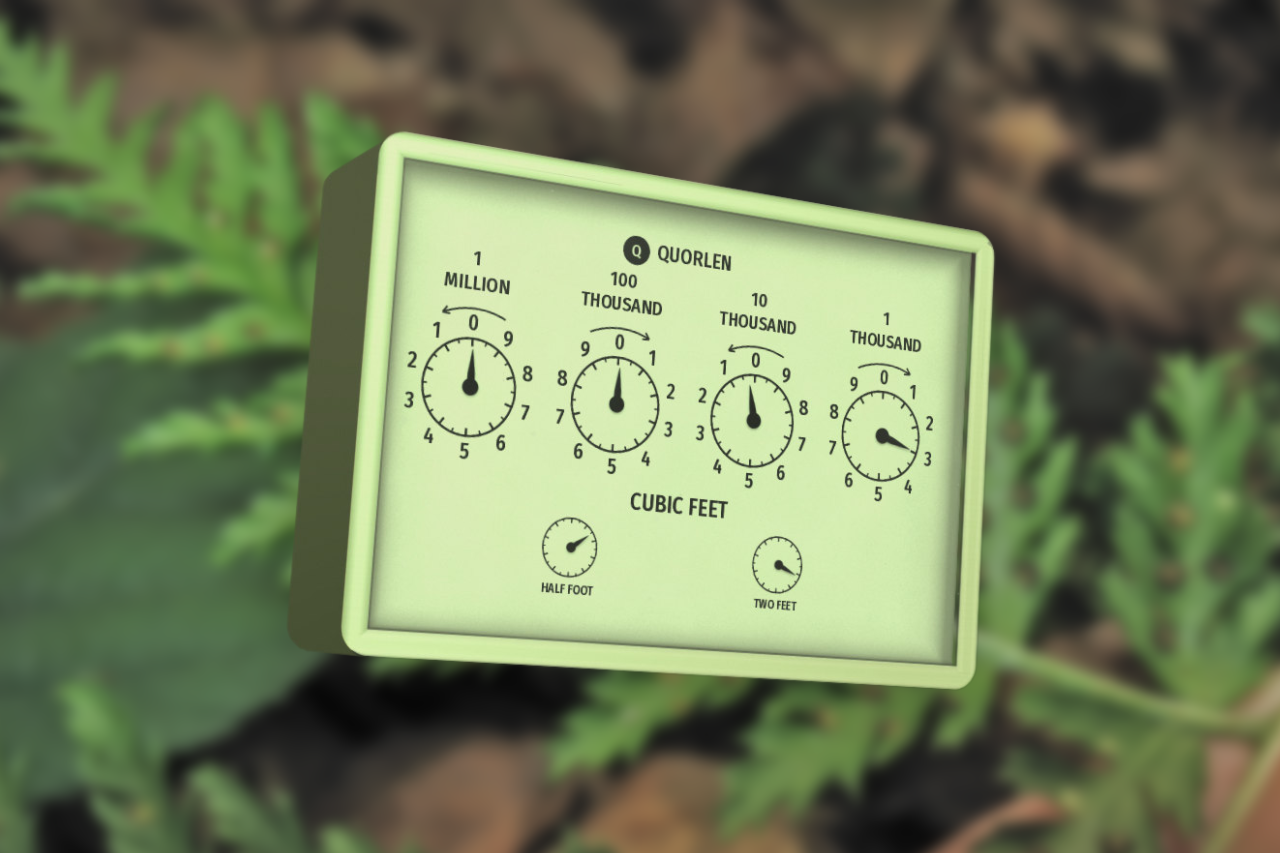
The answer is 300 ft³
